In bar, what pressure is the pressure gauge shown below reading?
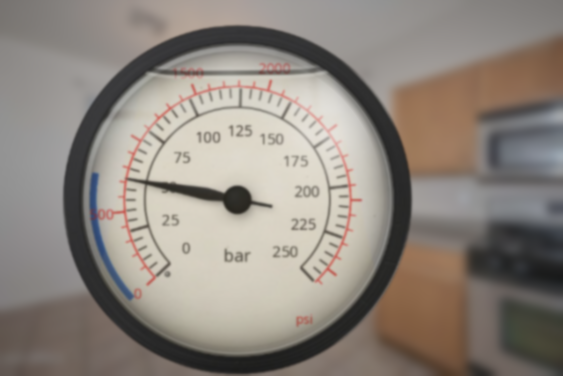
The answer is 50 bar
